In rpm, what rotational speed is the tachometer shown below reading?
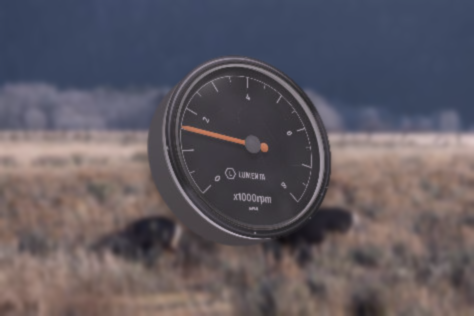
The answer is 1500 rpm
